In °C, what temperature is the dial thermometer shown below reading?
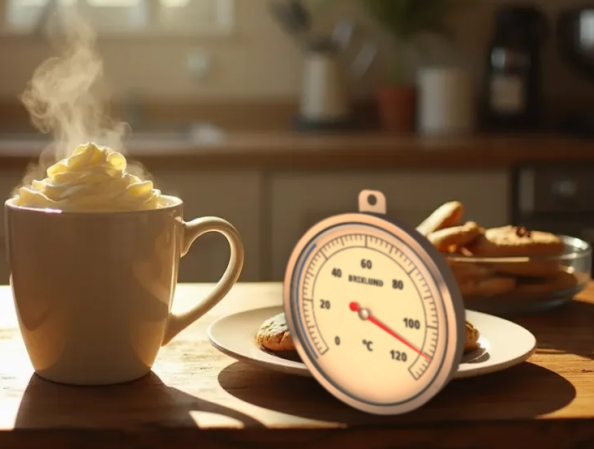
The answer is 110 °C
